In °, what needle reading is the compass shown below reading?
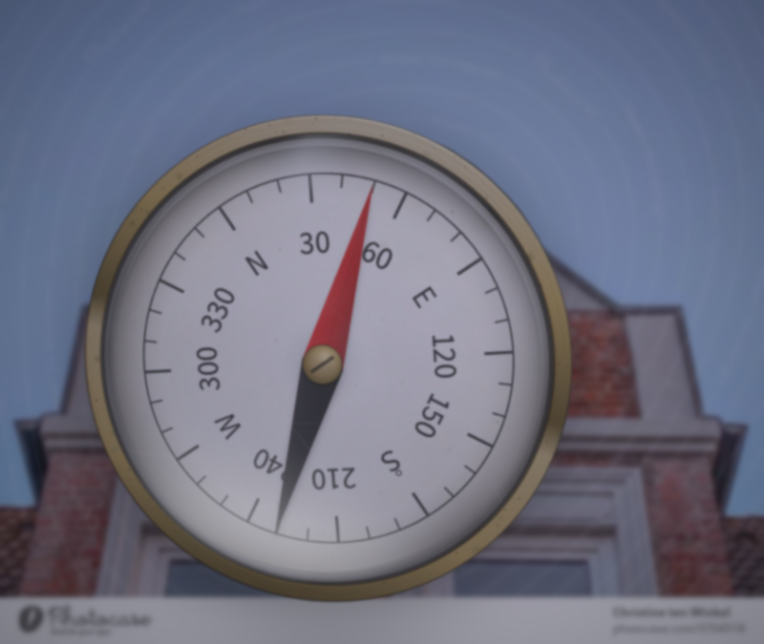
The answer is 50 °
